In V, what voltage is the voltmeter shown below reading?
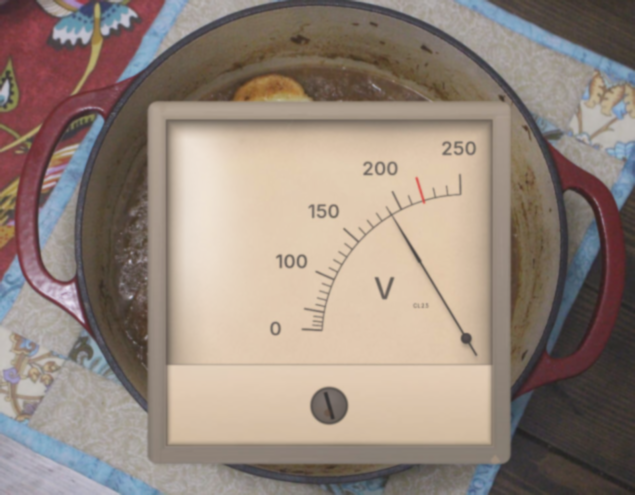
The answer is 190 V
